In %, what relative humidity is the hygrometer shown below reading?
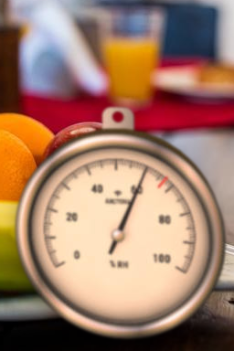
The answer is 60 %
